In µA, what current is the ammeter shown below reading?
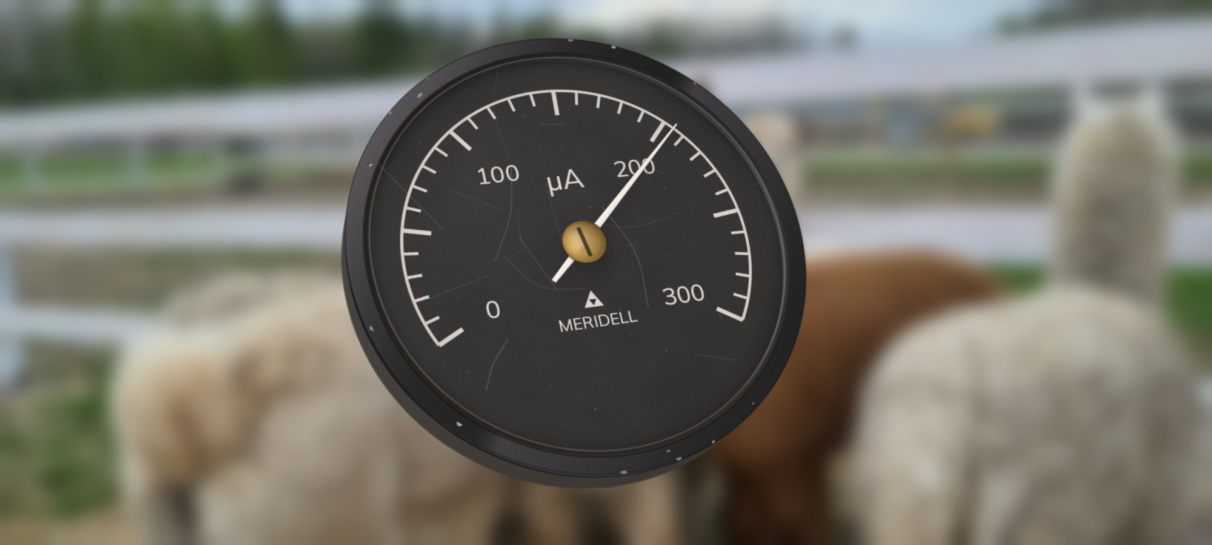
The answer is 205 µA
